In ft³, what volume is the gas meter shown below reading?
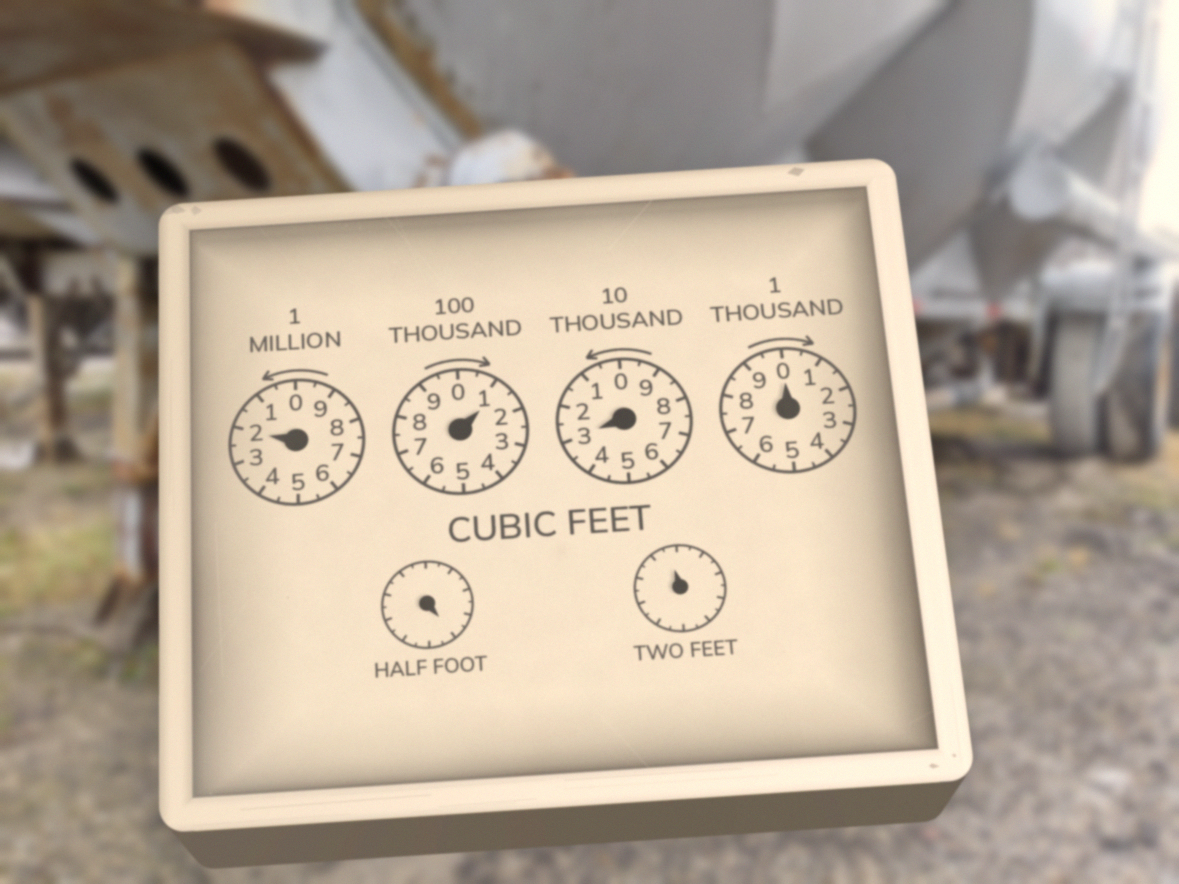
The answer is 213000 ft³
